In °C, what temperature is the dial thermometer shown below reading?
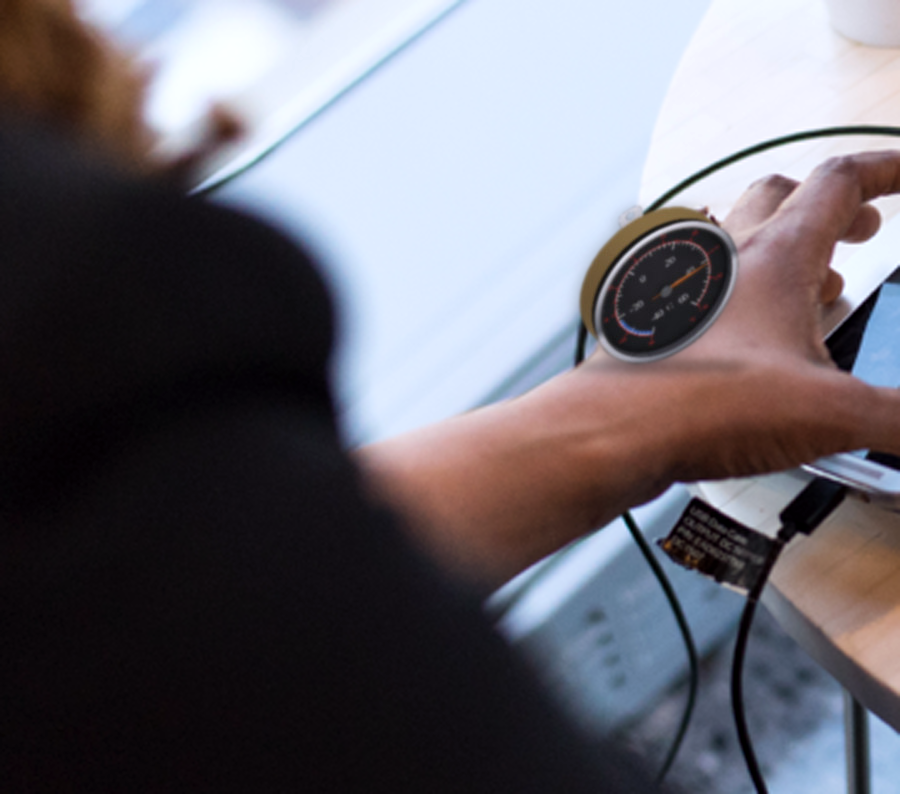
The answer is 40 °C
